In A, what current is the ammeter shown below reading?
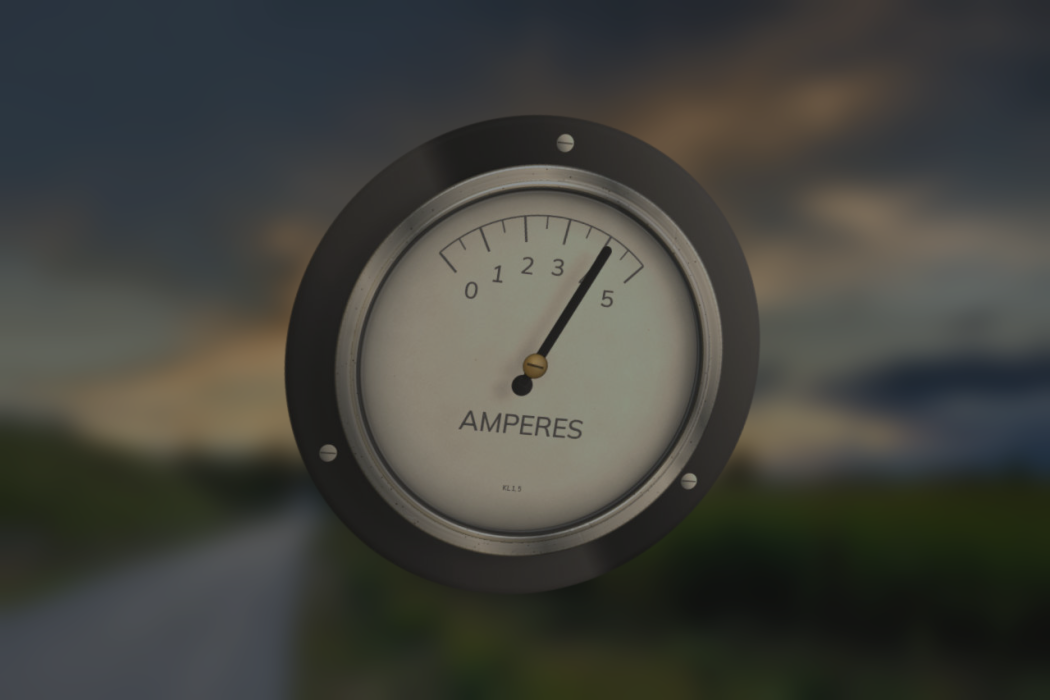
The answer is 4 A
